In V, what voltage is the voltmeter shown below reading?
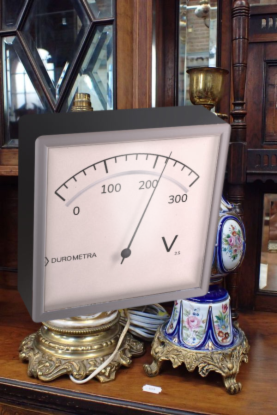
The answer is 220 V
